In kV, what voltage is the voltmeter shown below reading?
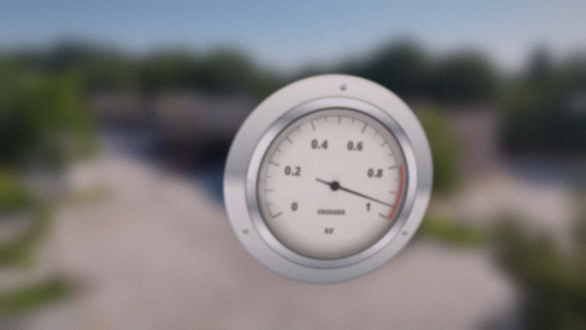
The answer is 0.95 kV
